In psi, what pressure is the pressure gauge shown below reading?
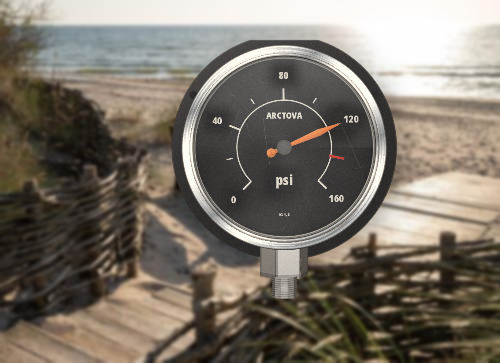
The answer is 120 psi
